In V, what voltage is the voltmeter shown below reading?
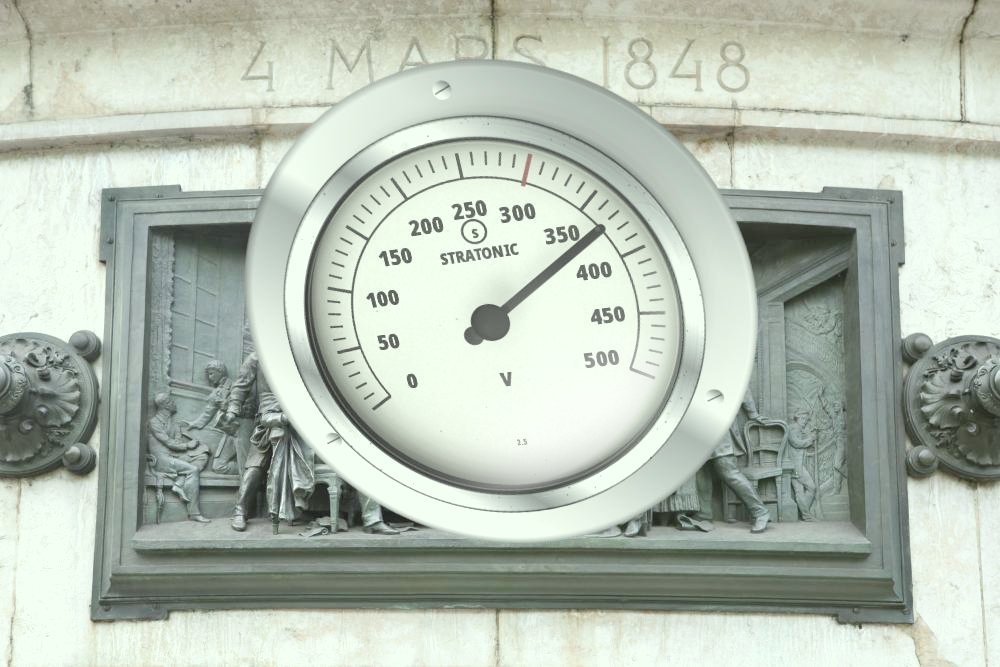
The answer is 370 V
